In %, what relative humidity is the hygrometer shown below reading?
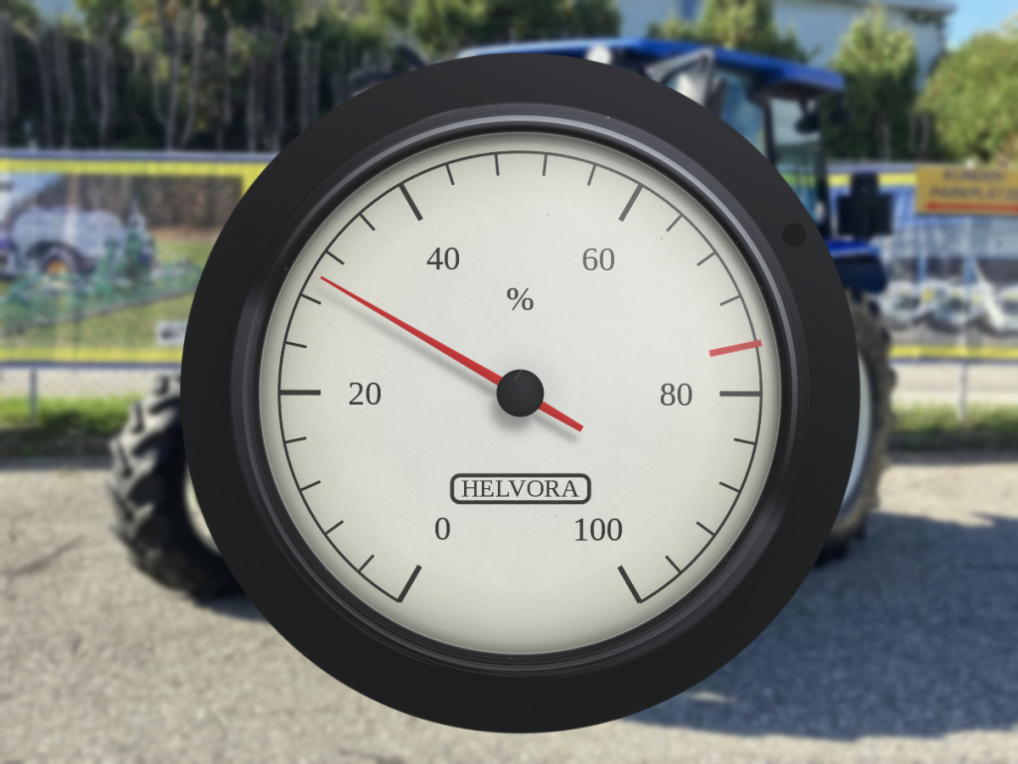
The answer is 30 %
